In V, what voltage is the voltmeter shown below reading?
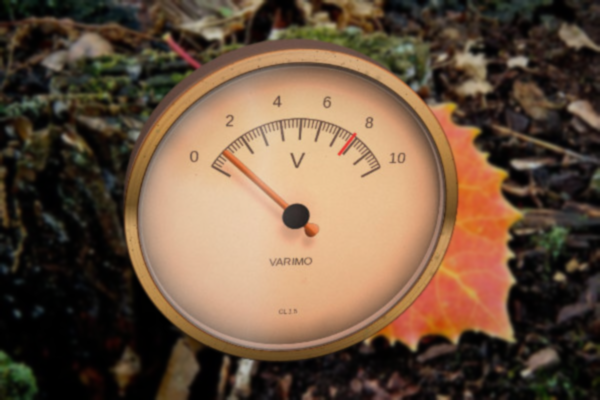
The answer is 1 V
